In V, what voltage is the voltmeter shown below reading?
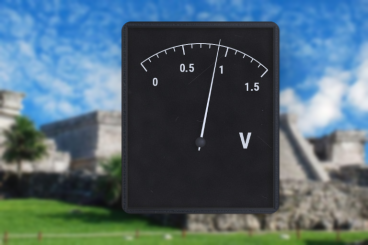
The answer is 0.9 V
